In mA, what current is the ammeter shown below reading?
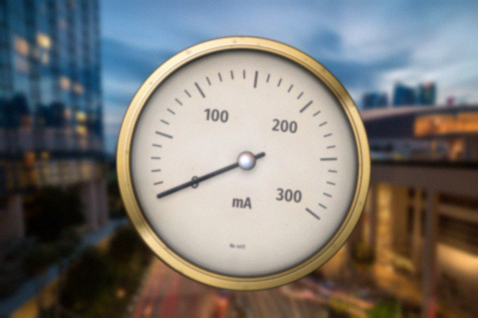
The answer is 0 mA
